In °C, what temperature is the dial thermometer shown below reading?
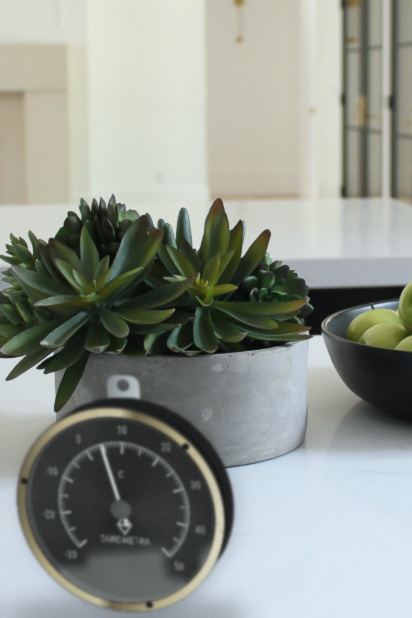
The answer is 5 °C
